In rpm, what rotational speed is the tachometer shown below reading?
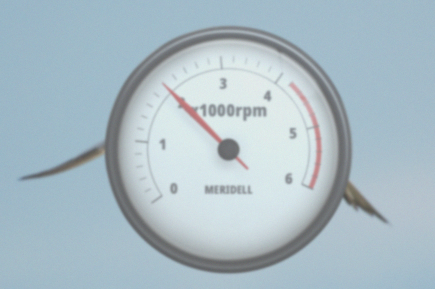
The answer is 2000 rpm
